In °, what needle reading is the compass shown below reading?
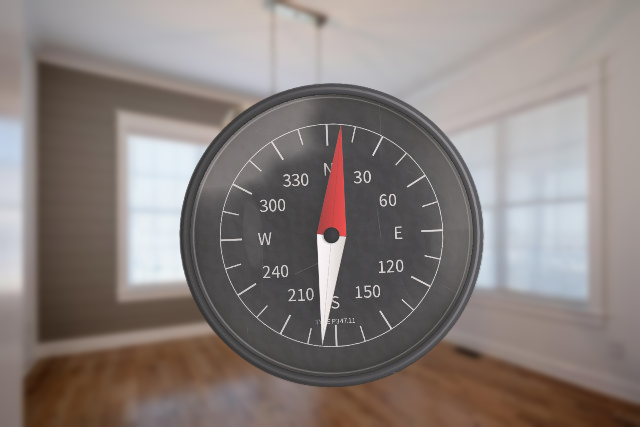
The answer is 7.5 °
